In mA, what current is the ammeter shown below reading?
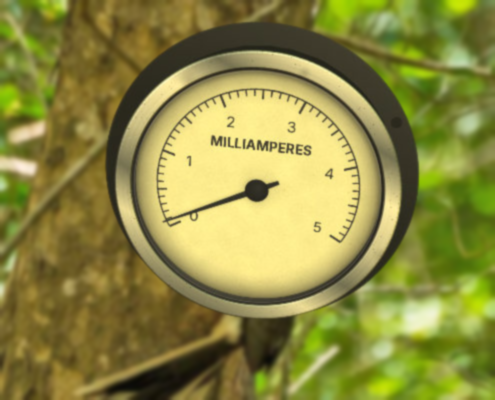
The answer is 0.1 mA
